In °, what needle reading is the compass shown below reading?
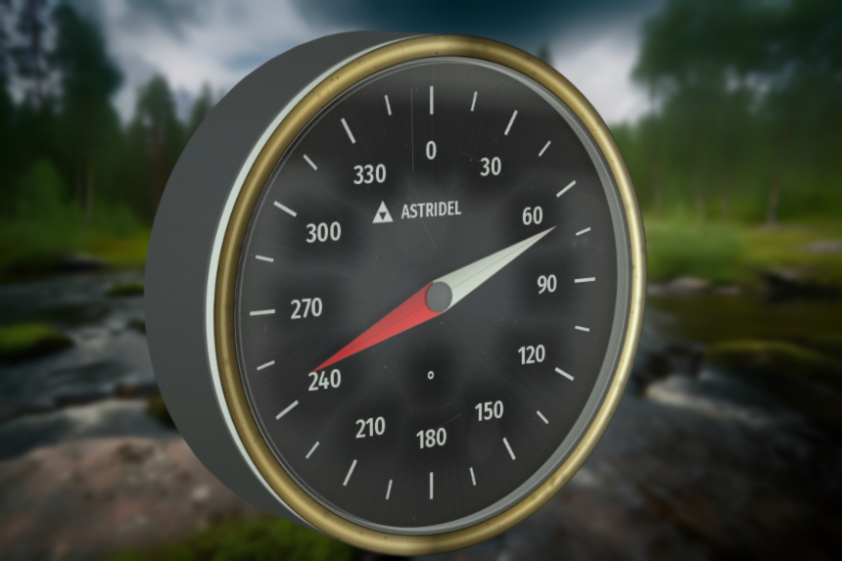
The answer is 247.5 °
